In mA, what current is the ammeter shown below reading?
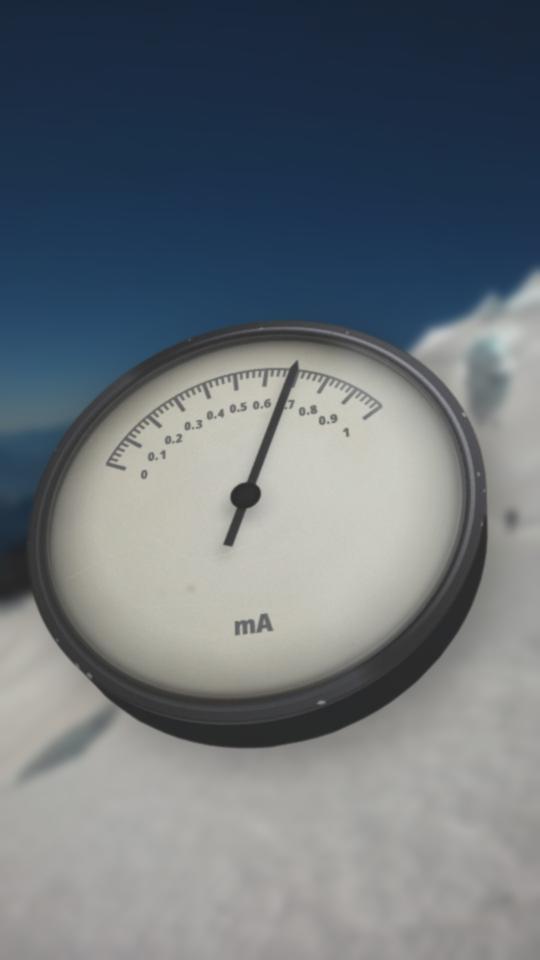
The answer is 0.7 mA
